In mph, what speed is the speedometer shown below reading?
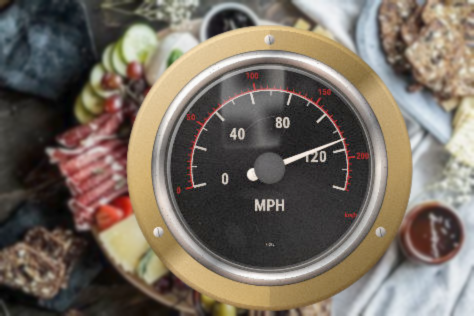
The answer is 115 mph
